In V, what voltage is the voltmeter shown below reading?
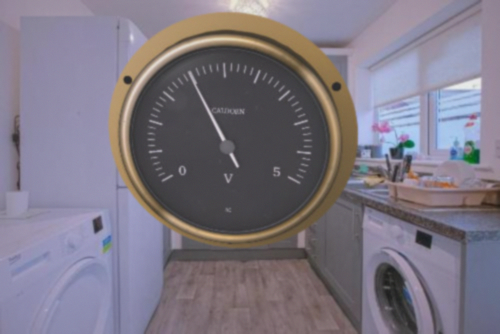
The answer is 2 V
